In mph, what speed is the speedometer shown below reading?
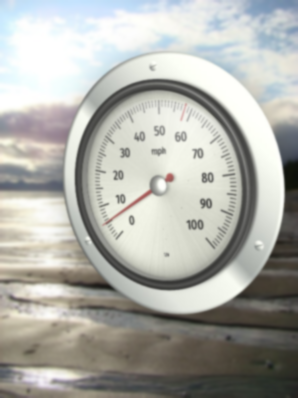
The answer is 5 mph
